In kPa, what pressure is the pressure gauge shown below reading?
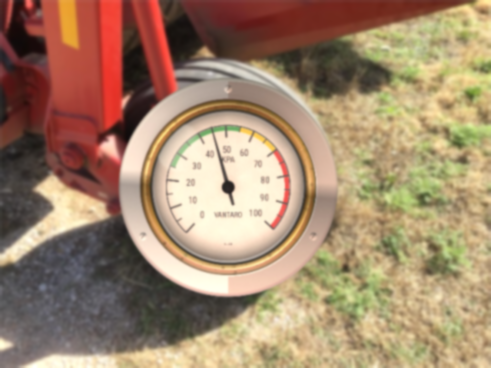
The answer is 45 kPa
